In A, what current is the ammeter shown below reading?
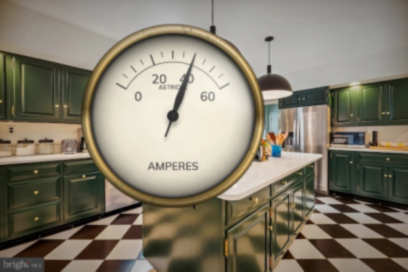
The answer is 40 A
